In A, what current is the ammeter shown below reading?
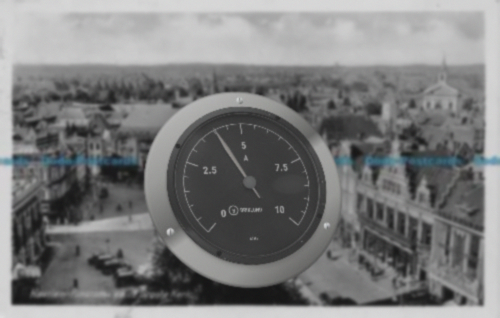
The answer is 4 A
